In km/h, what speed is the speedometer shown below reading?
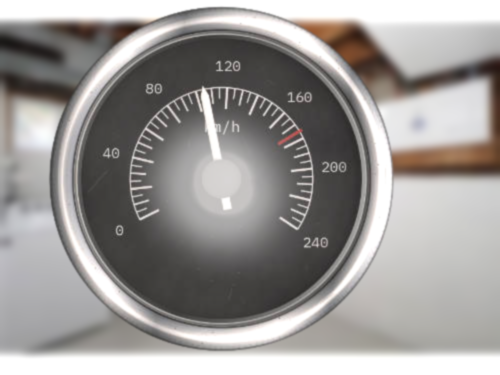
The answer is 105 km/h
